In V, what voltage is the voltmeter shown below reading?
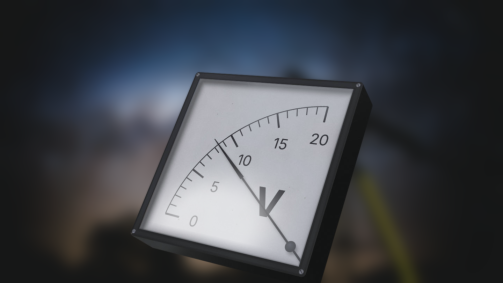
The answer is 8.5 V
